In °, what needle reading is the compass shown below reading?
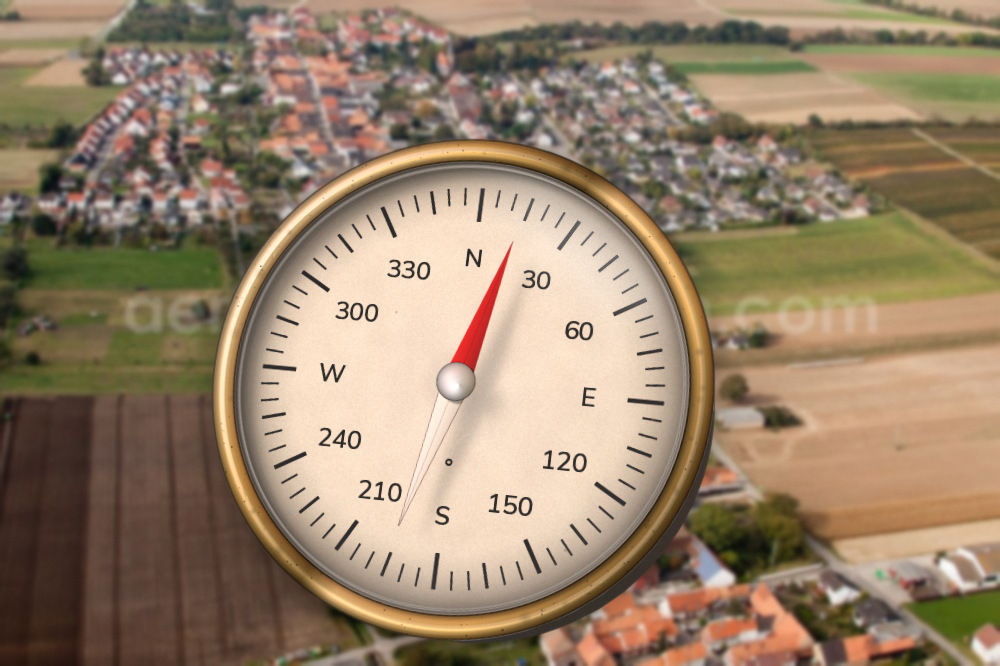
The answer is 15 °
